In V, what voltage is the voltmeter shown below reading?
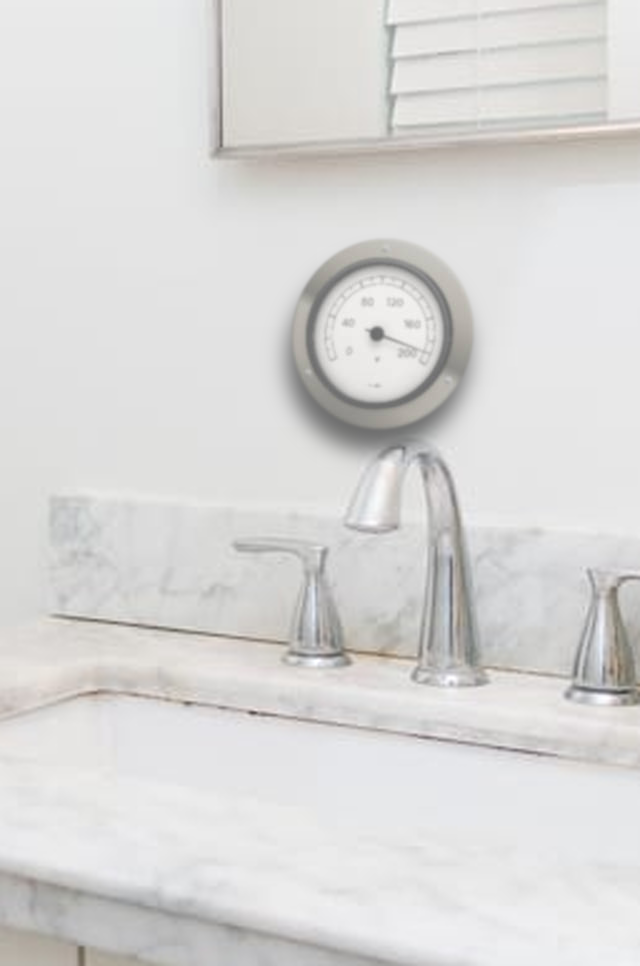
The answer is 190 V
